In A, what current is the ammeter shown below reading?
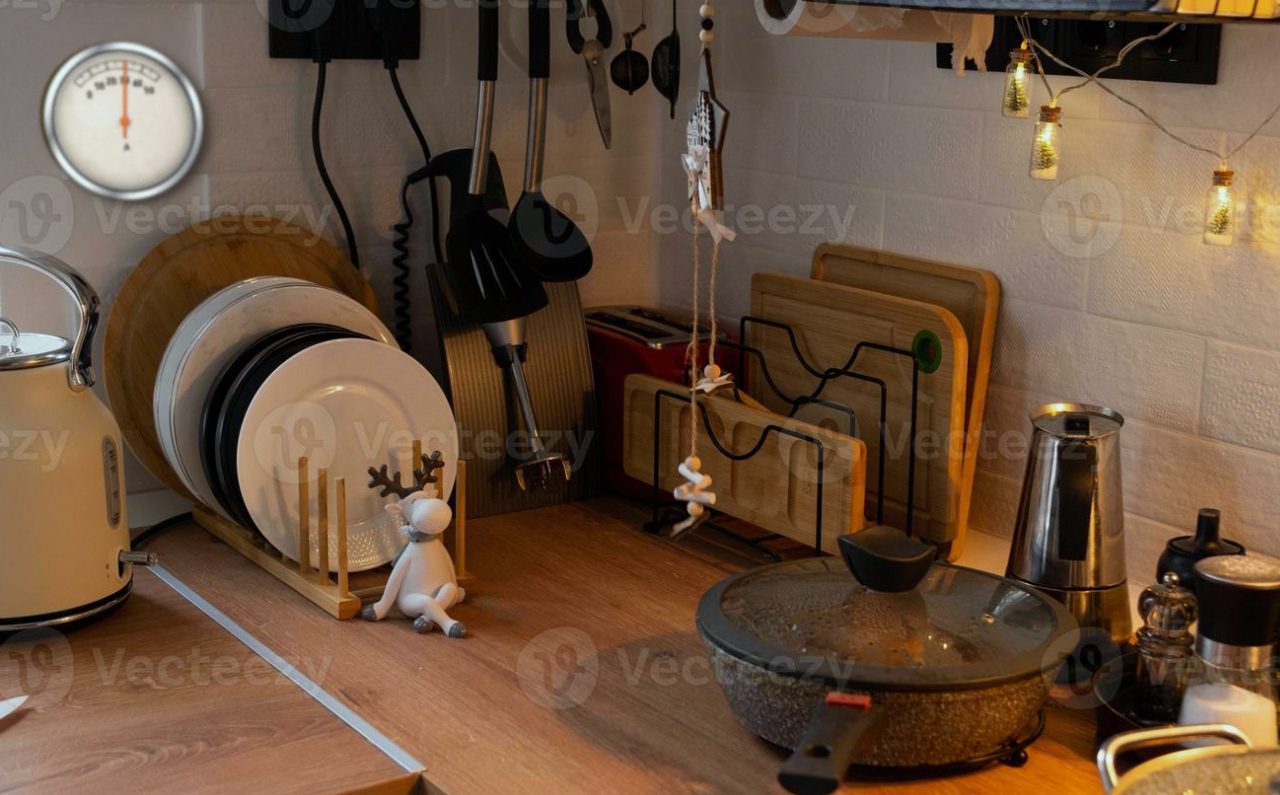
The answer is 30 A
